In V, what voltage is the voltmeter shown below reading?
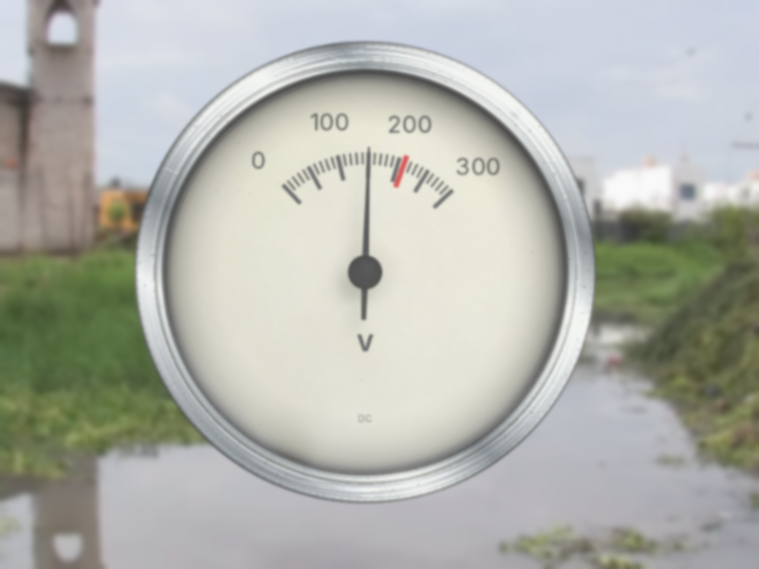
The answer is 150 V
